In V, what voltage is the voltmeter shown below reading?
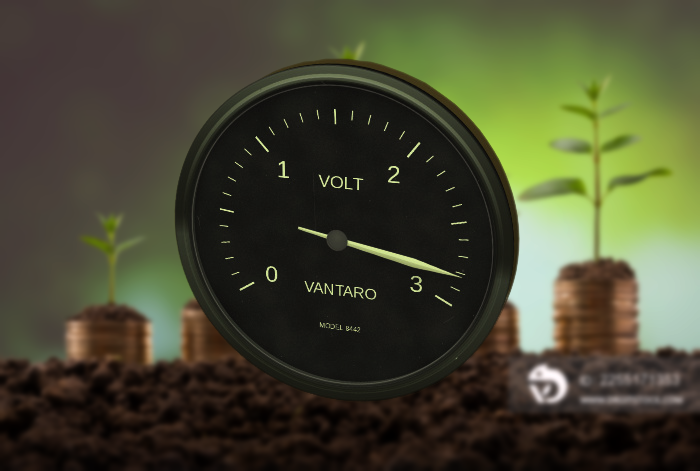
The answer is 2.8 V
